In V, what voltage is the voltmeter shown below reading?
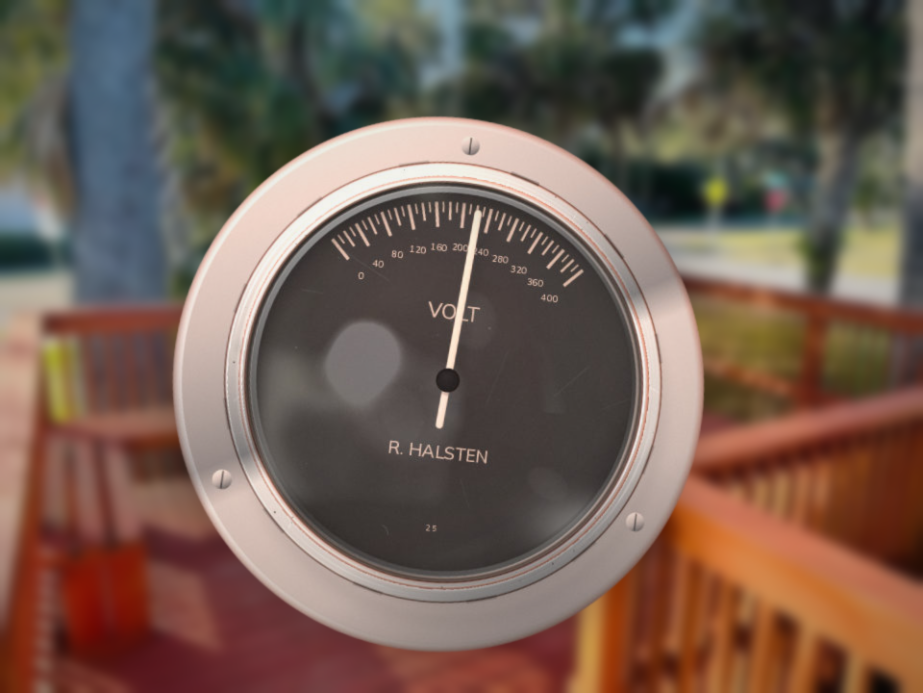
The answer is 220 V
